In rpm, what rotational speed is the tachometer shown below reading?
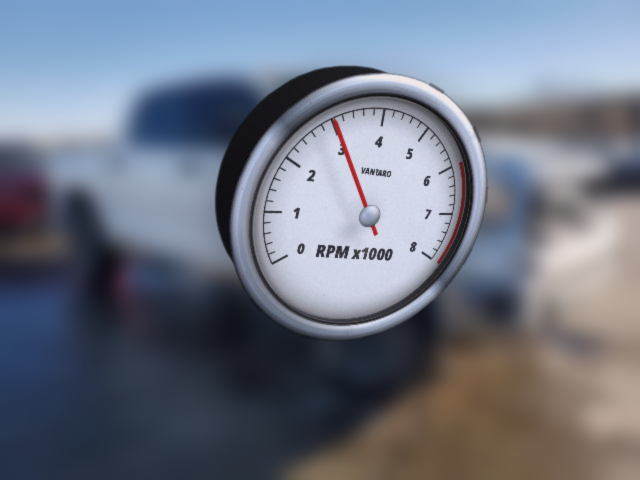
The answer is 3000 rpm
